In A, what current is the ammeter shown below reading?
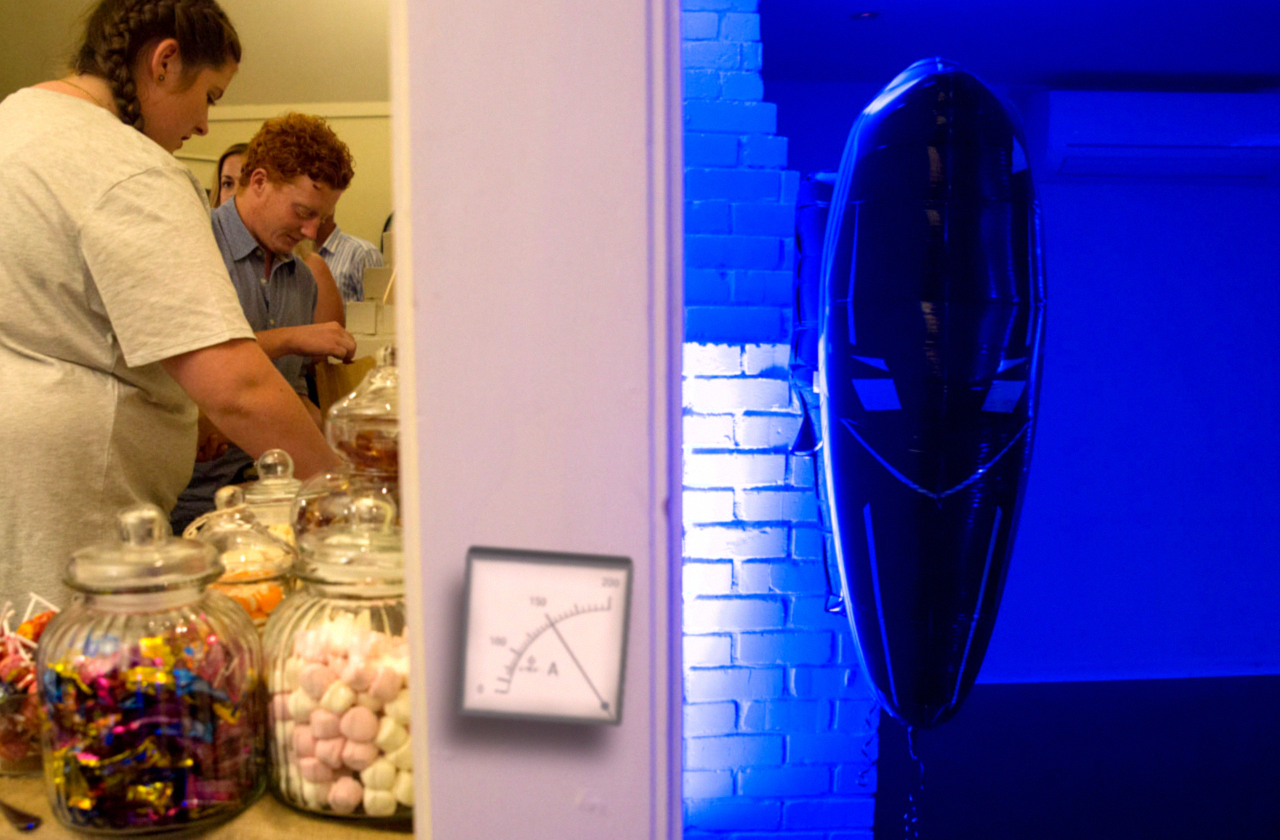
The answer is 150 A
